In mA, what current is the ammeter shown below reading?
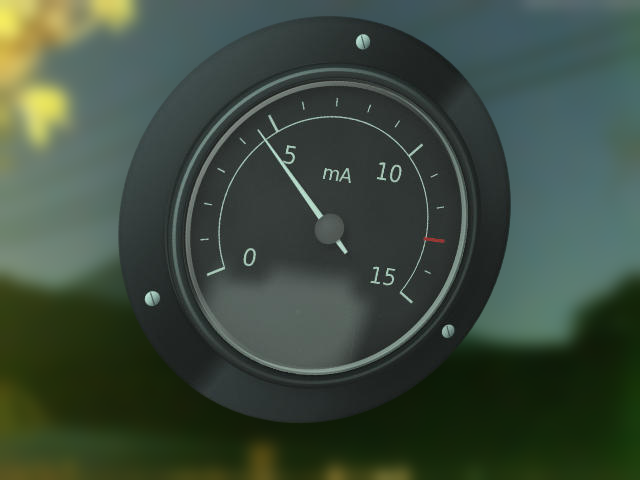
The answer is 4.5 mA
